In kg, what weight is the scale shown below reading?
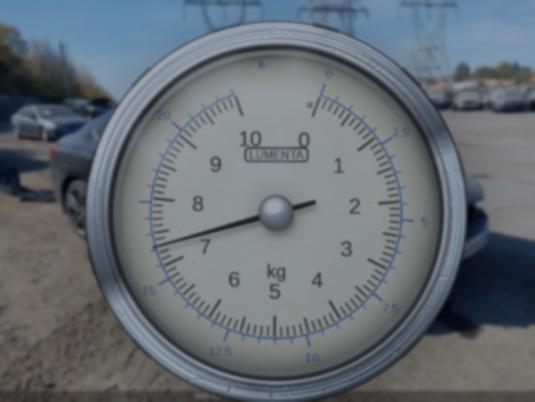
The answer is 7.3 kg
